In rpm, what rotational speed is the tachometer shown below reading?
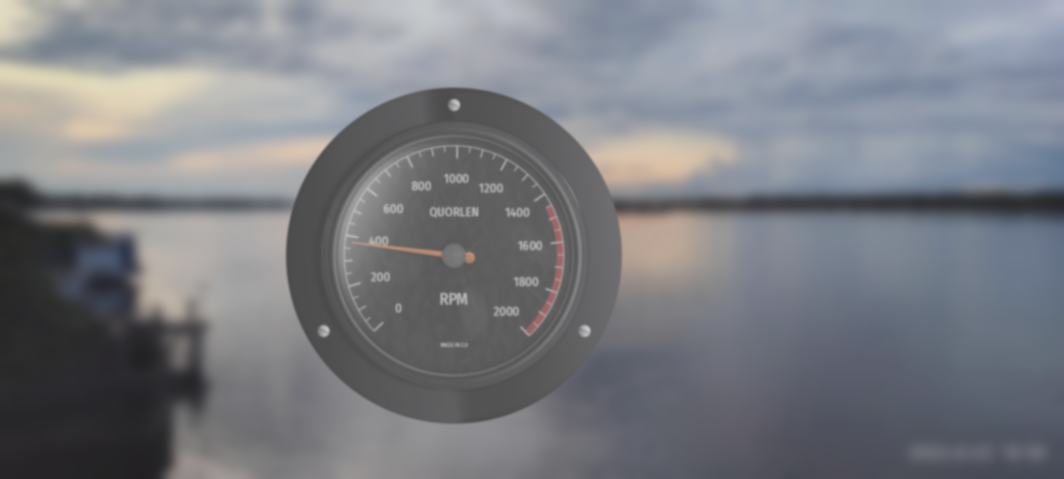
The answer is 375 rpm
